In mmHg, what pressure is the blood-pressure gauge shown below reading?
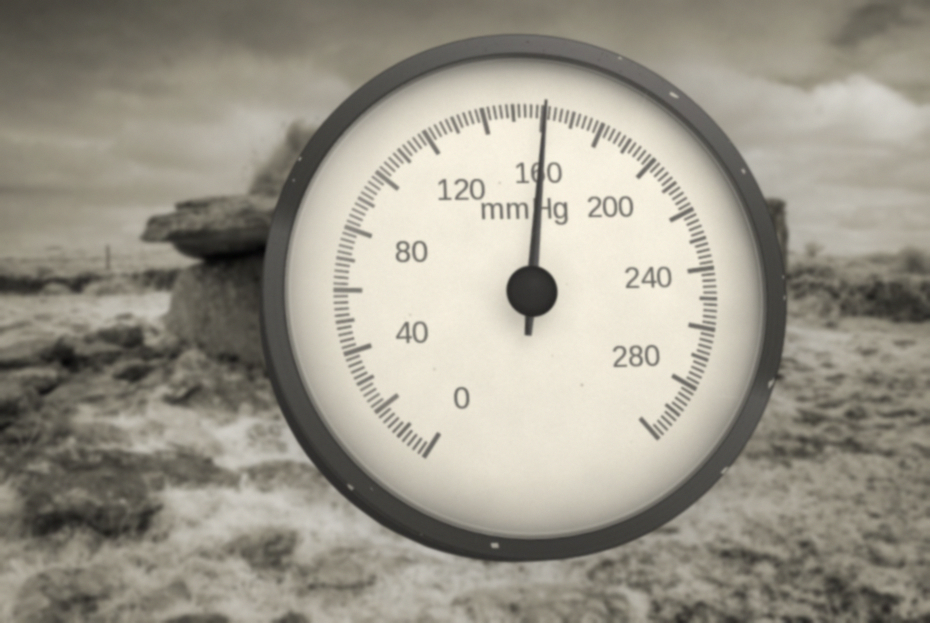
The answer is 160 mmHg
